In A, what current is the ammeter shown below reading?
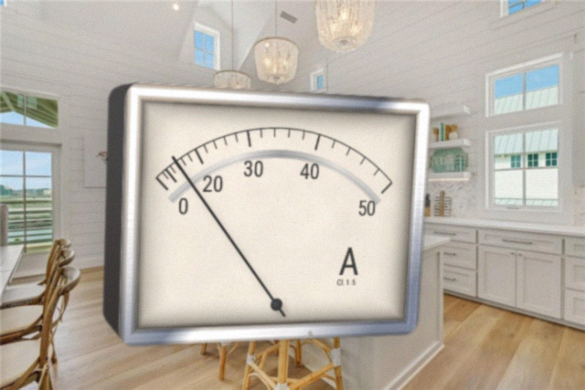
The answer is 14 A
